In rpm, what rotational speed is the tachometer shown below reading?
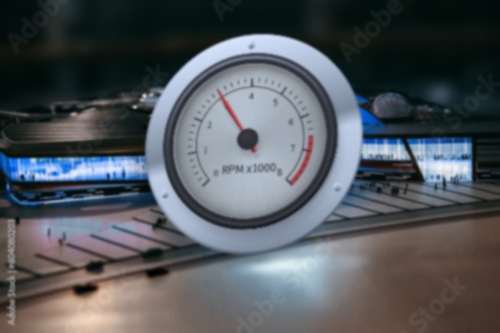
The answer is 3000 rpm
